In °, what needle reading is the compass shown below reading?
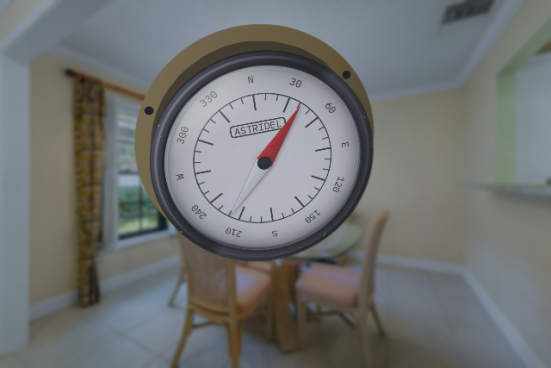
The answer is 40 °
